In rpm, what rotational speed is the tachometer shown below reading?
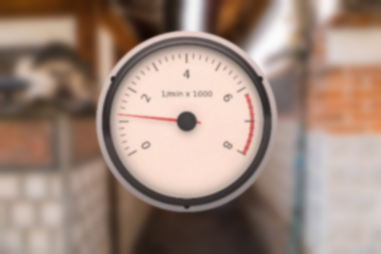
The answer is 1200 rpm
